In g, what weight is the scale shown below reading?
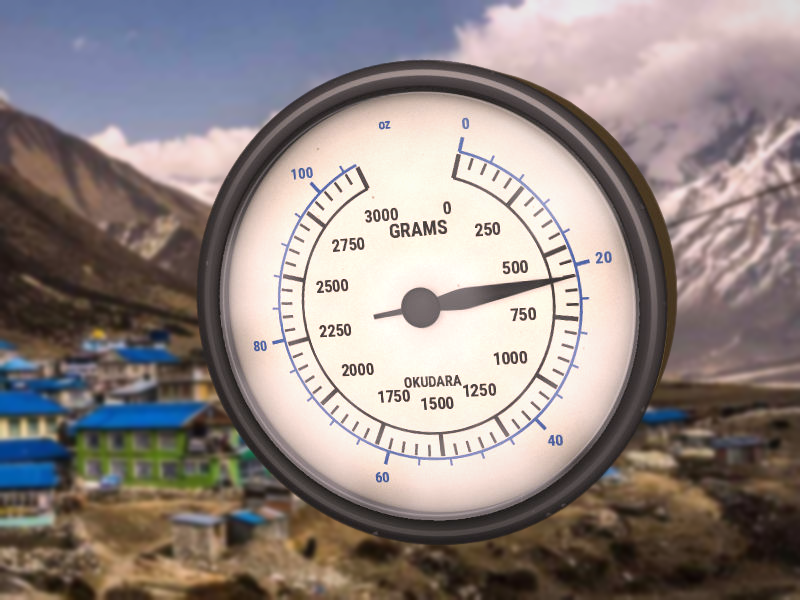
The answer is 600 g
